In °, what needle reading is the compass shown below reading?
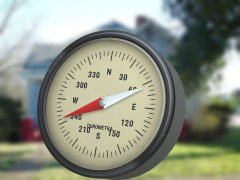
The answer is 245 °
